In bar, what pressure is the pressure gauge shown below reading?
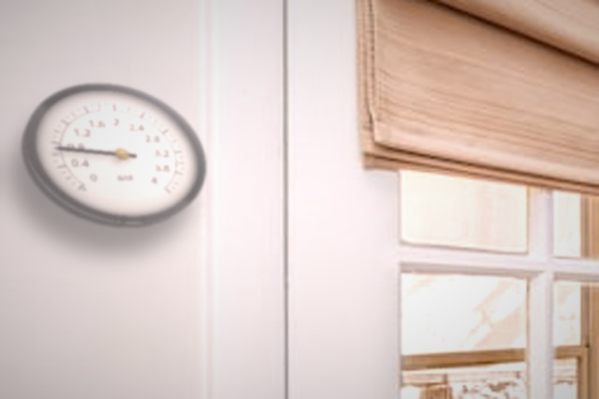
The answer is 0.7 bar
